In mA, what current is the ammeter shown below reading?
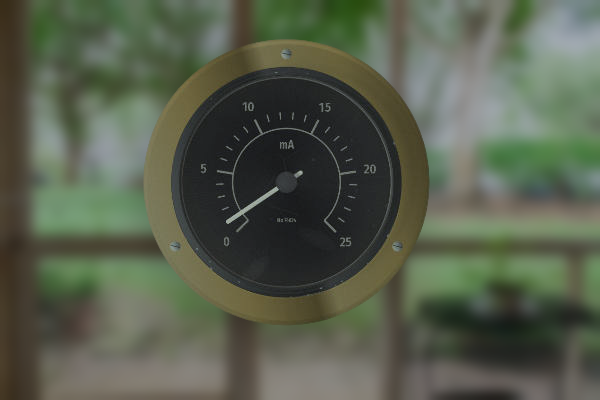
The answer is 1 mA
